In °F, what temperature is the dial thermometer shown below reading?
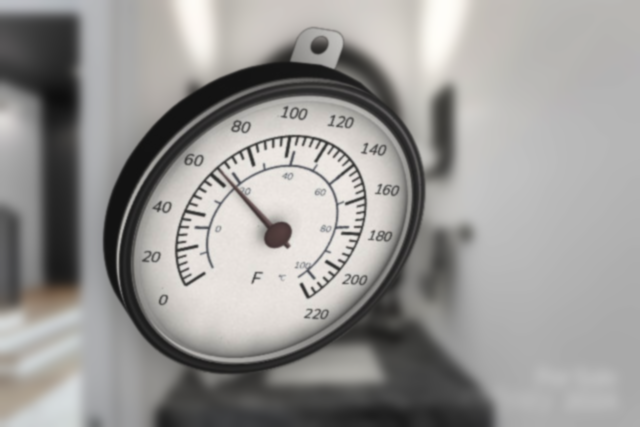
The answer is 64 °F
